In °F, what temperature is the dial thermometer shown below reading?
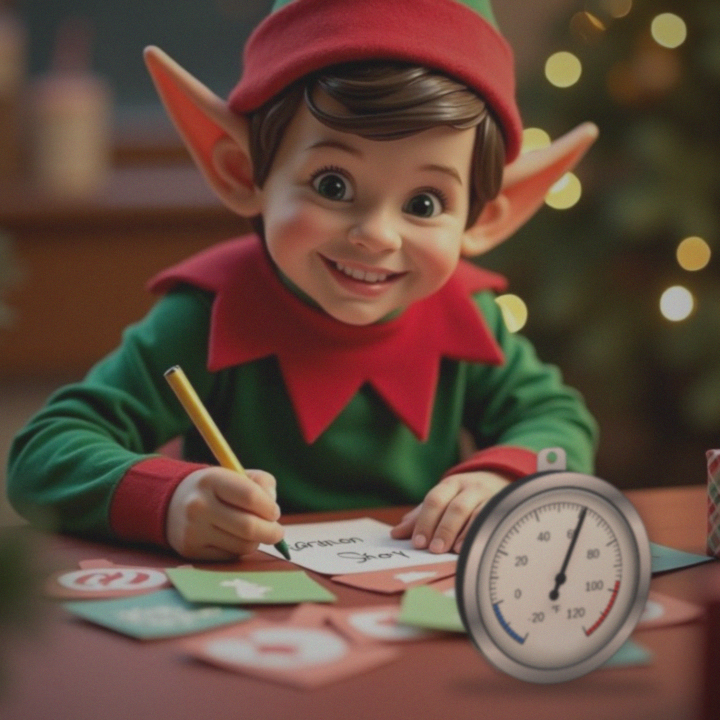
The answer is 60 °F
